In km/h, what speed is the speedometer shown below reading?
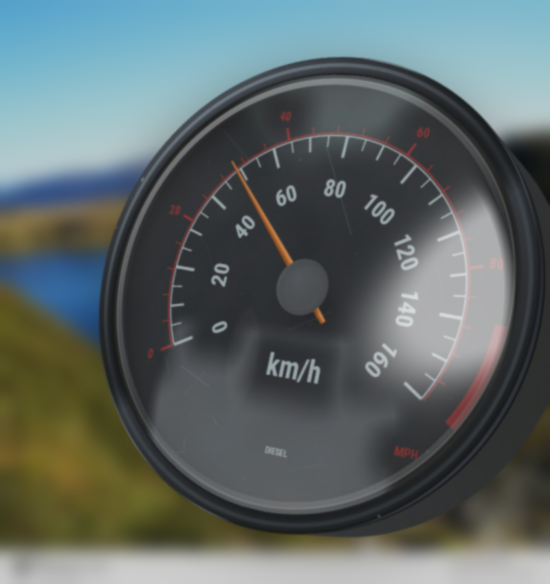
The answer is 50 km/h
